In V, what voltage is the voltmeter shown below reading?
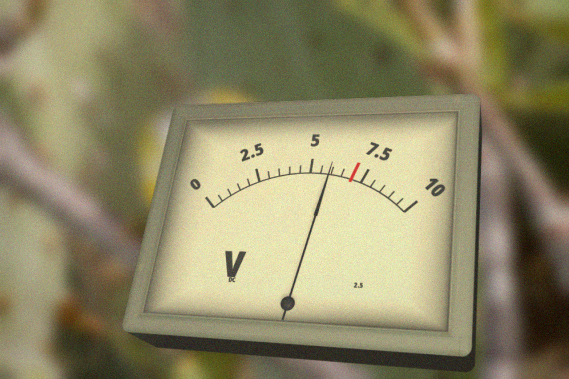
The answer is 6 V
